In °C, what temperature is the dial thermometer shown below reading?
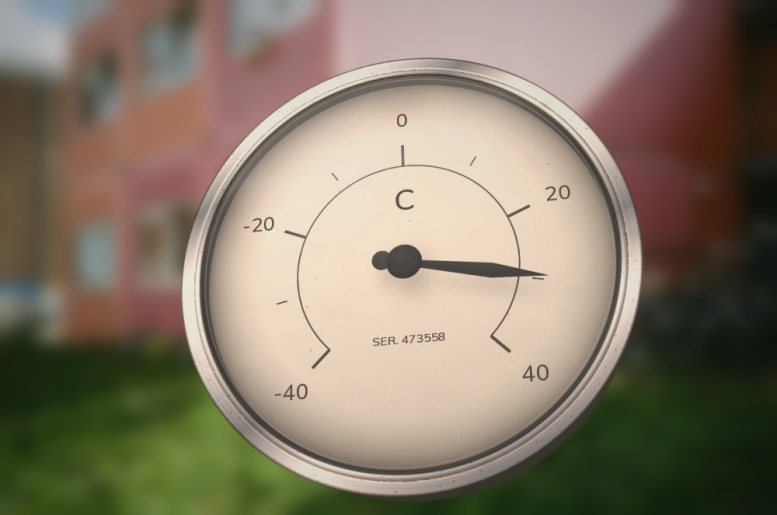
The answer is 30 °C
